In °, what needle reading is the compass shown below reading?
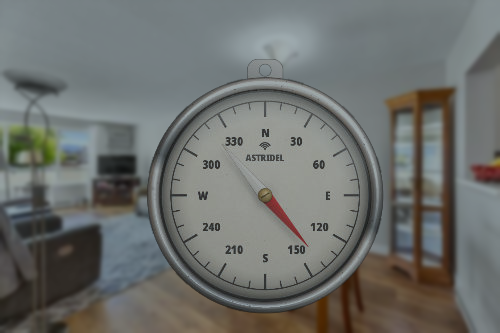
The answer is 140 °
